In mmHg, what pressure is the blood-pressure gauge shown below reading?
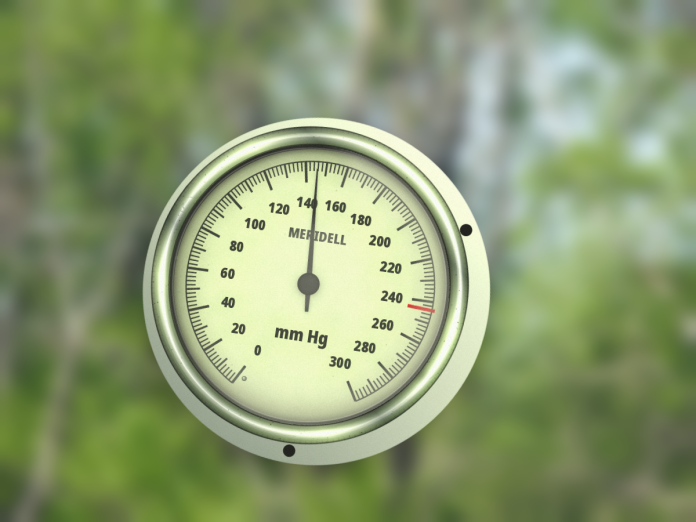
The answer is 146 mmHg
